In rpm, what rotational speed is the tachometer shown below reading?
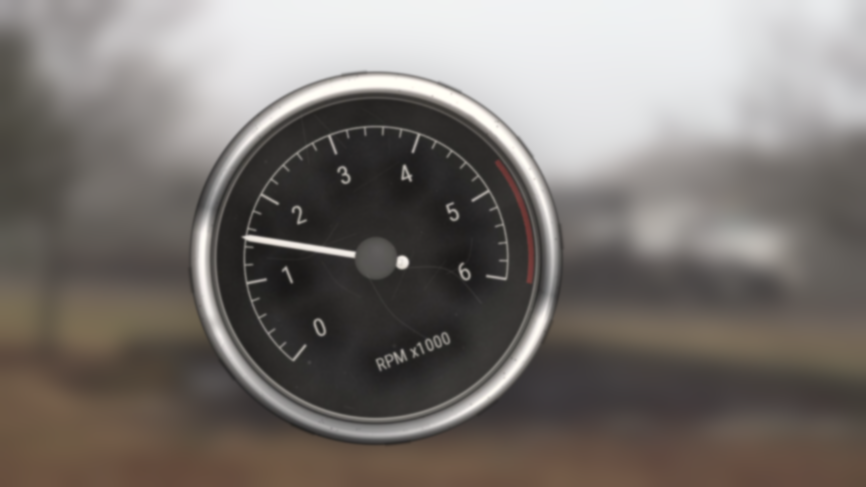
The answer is 1500 rpm
